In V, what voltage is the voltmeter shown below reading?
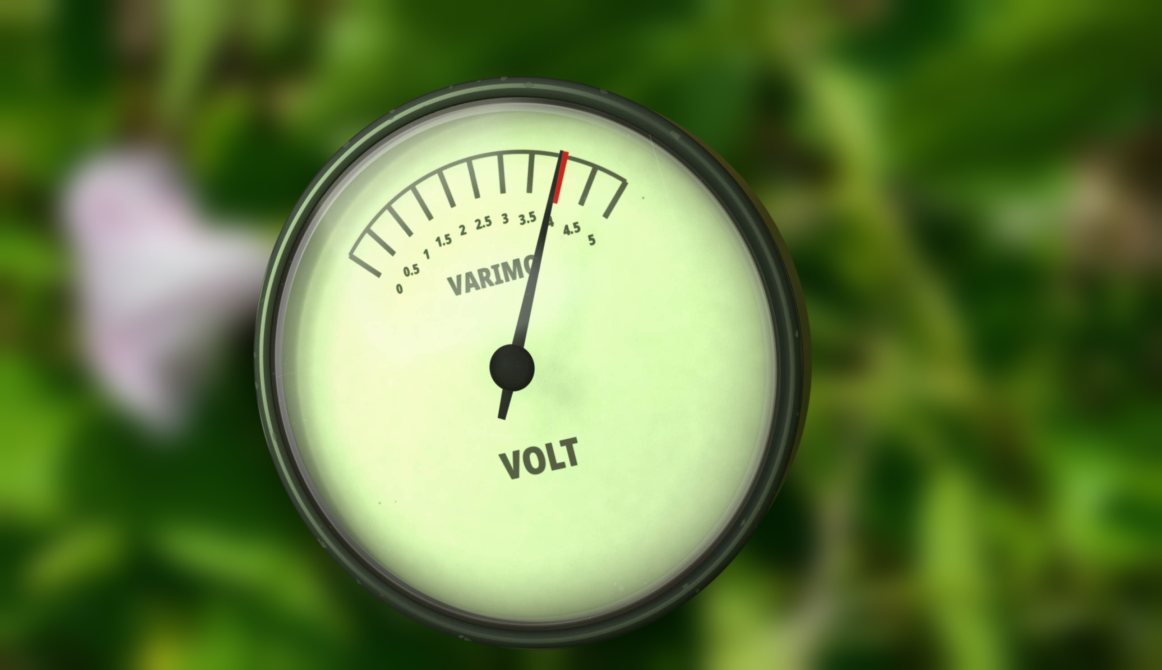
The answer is 4 V
